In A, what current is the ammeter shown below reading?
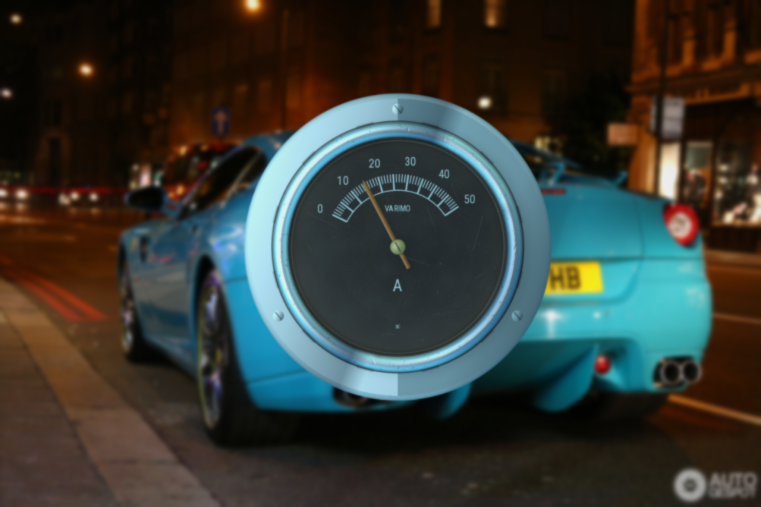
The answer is 15 A
